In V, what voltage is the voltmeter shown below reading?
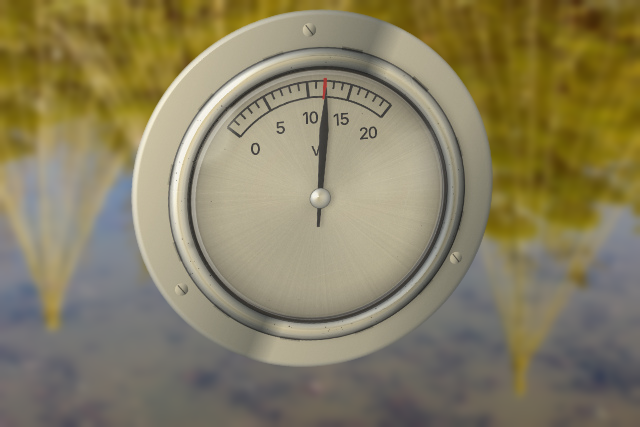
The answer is 12 V
